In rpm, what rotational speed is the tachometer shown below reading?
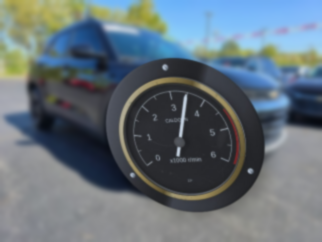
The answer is 3500 rpm
